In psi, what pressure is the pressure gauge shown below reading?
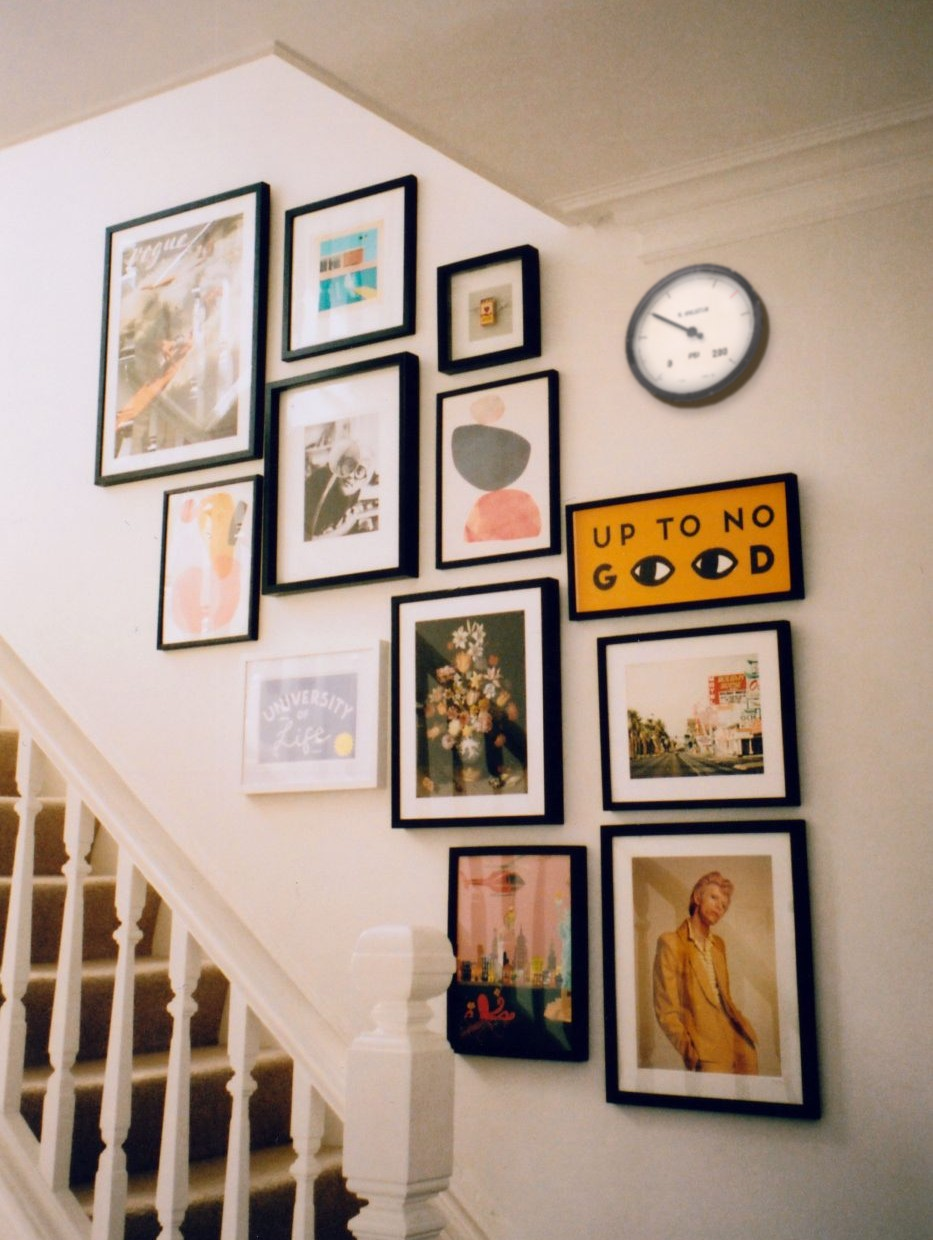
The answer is 60 psi
